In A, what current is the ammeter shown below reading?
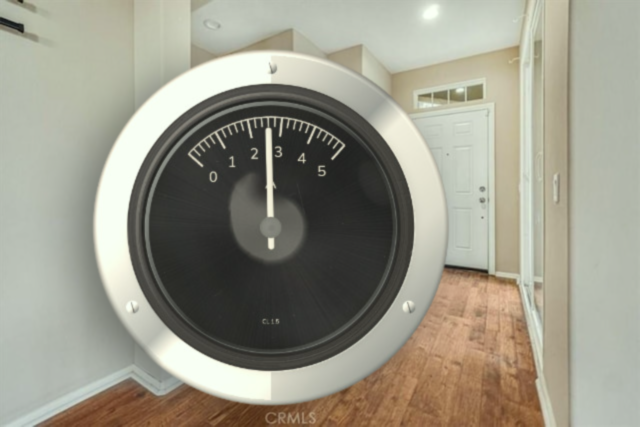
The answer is 2.6 A
